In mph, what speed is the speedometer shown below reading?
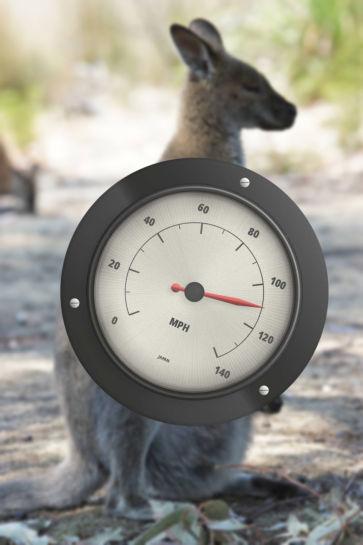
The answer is 110 mph
